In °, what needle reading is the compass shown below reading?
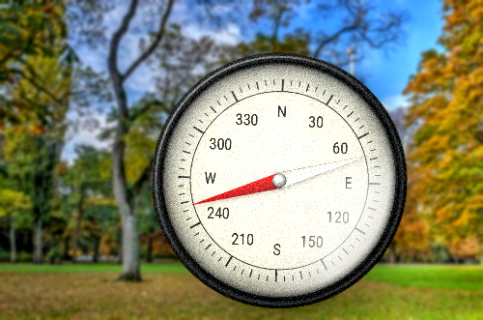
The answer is 252.5 °
